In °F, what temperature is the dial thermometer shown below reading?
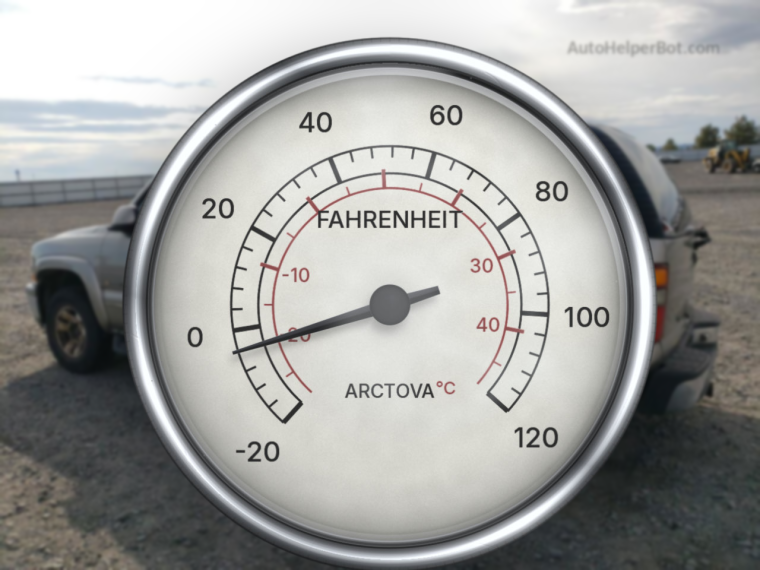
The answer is -4 °F
